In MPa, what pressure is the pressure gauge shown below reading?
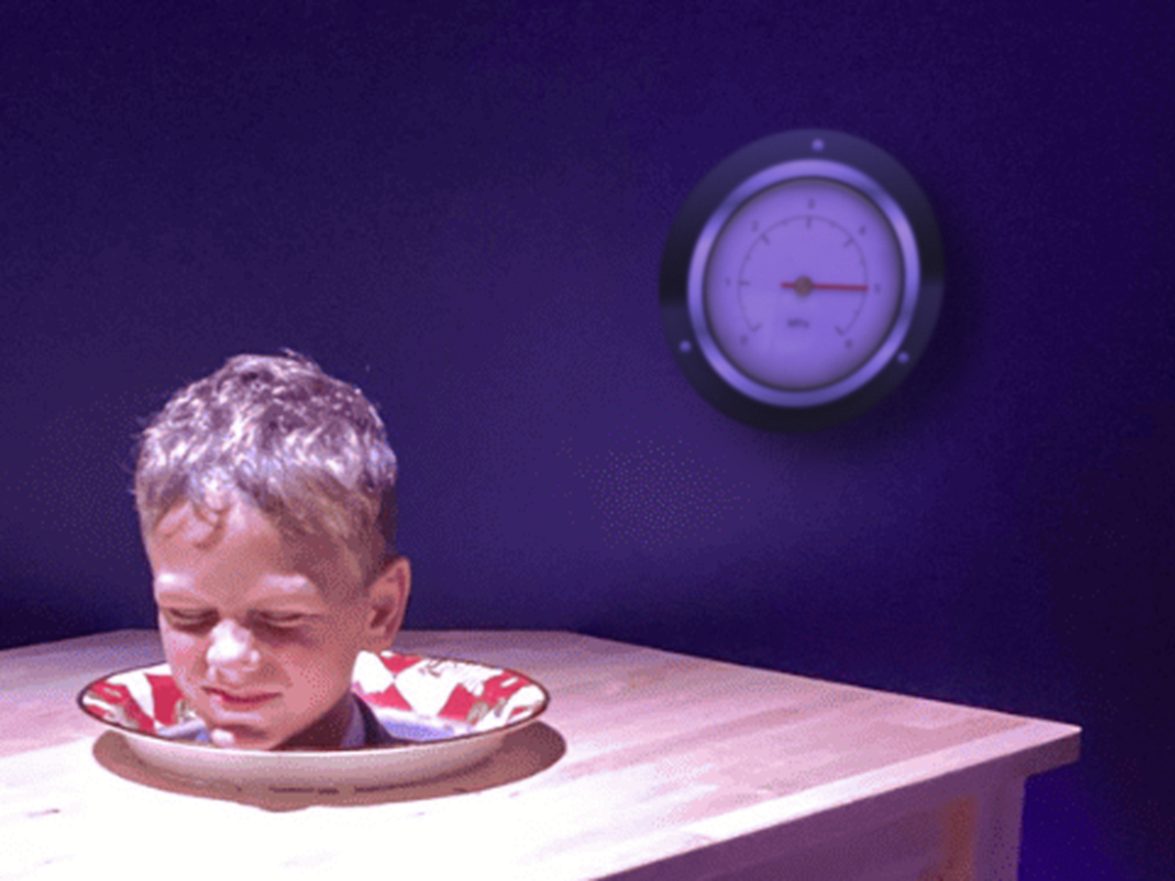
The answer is 5 MPa
